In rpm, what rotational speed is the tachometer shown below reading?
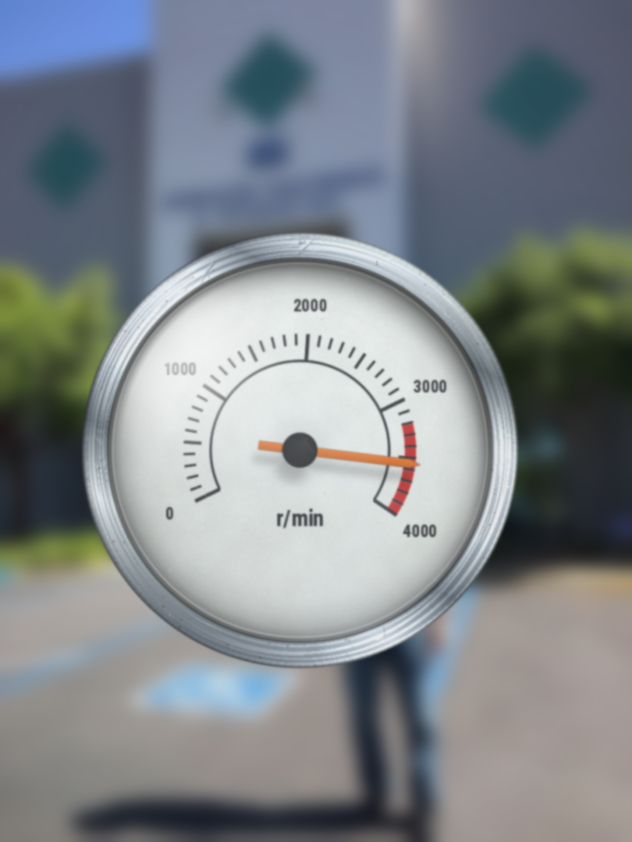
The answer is 3550 rpm
